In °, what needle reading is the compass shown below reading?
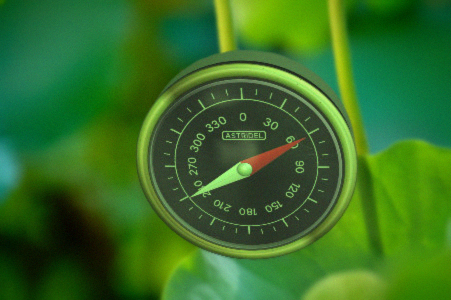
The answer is 60 °
